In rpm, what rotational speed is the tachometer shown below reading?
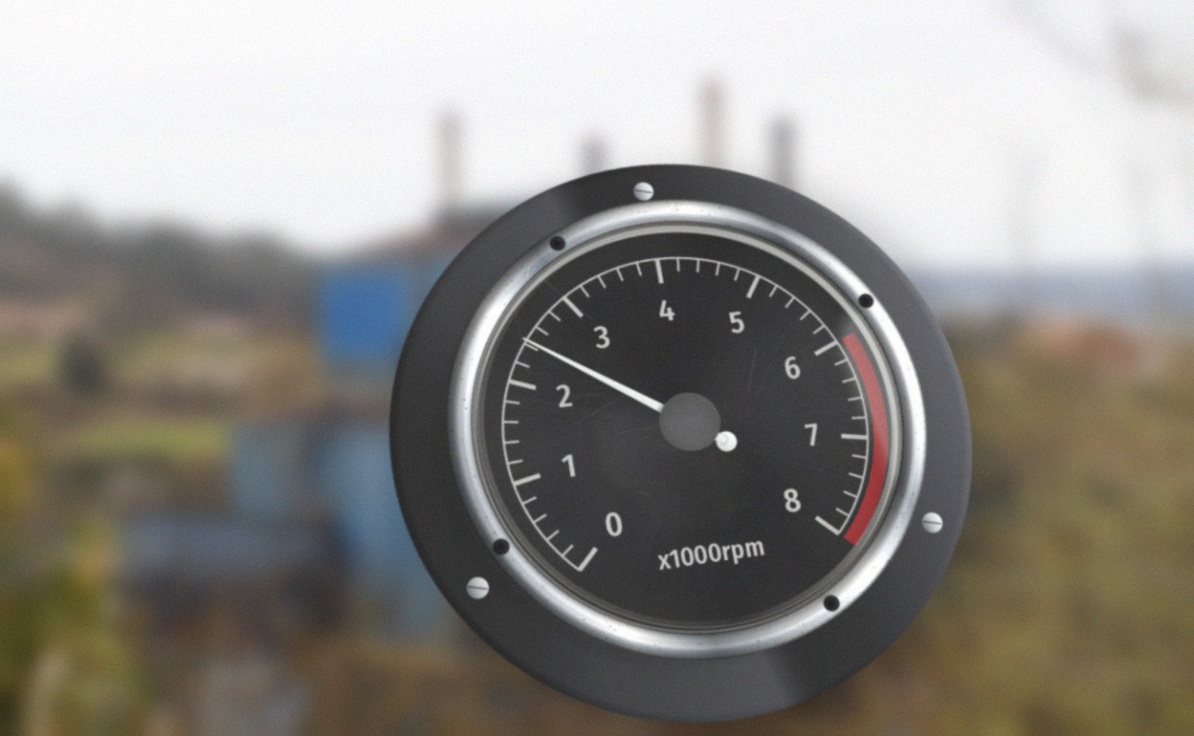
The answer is 2400 rpm
